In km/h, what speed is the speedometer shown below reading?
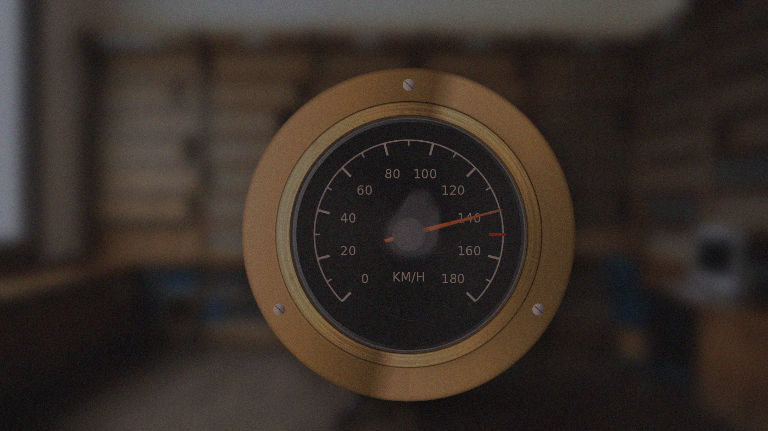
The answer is 140 km/h
